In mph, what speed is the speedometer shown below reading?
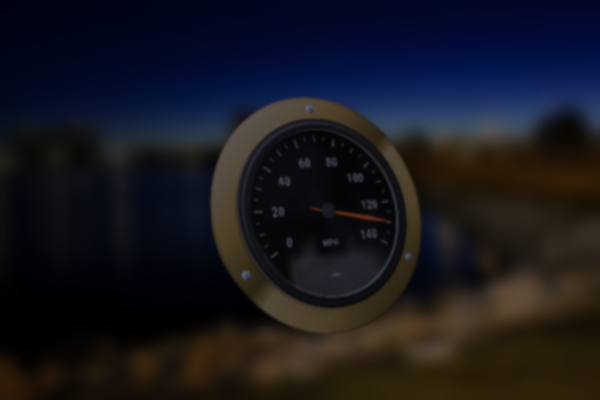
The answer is 130 mph
